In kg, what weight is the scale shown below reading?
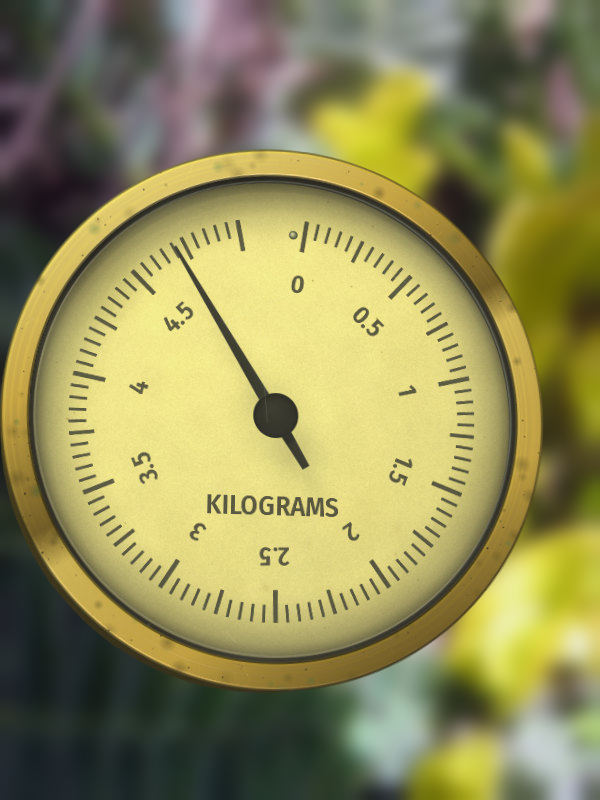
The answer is 4.7 kg
